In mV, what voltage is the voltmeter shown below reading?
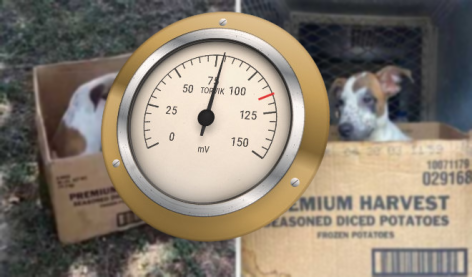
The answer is 80 mV
